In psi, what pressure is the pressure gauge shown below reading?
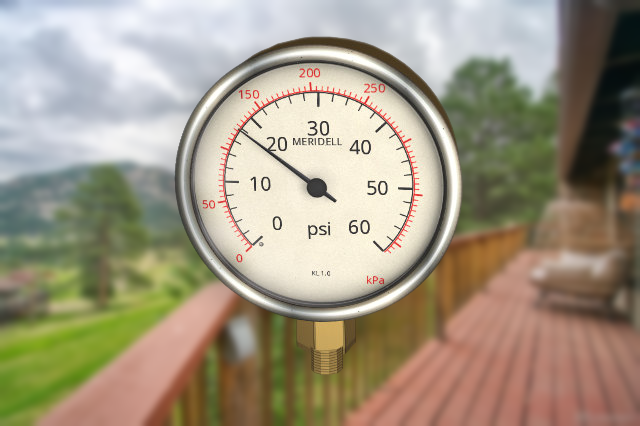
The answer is 18 psi
